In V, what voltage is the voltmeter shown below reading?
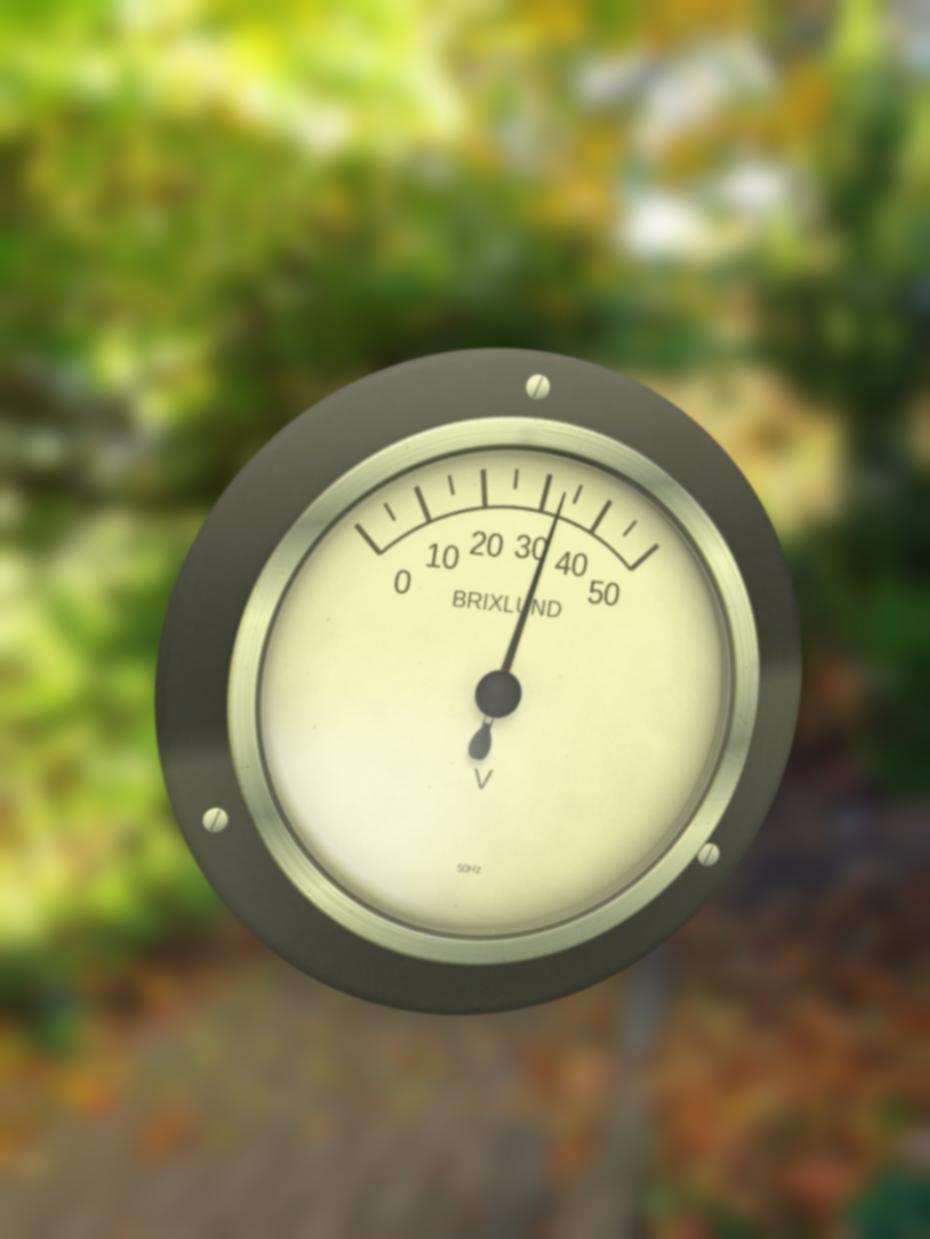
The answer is 32.5 V
